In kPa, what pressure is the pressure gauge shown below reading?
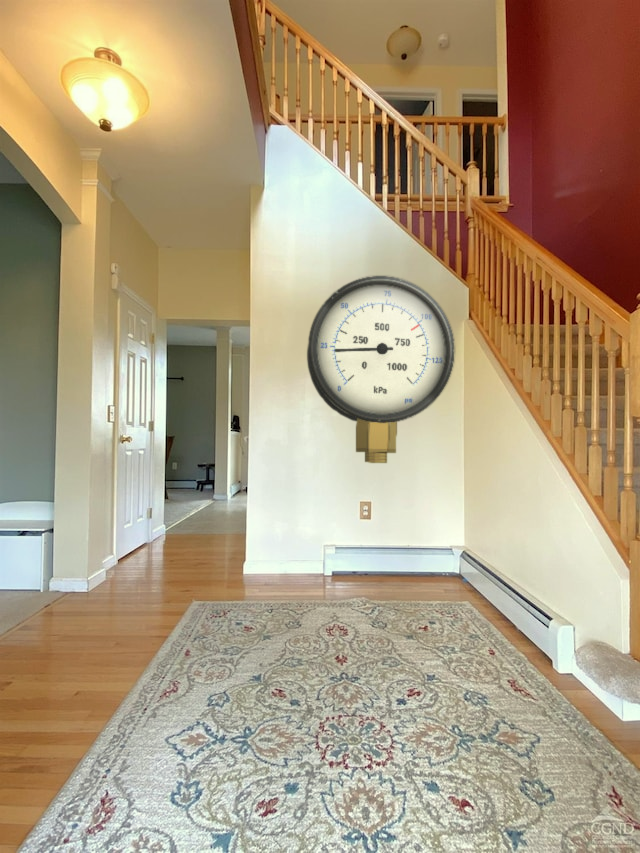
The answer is 150 kPa
